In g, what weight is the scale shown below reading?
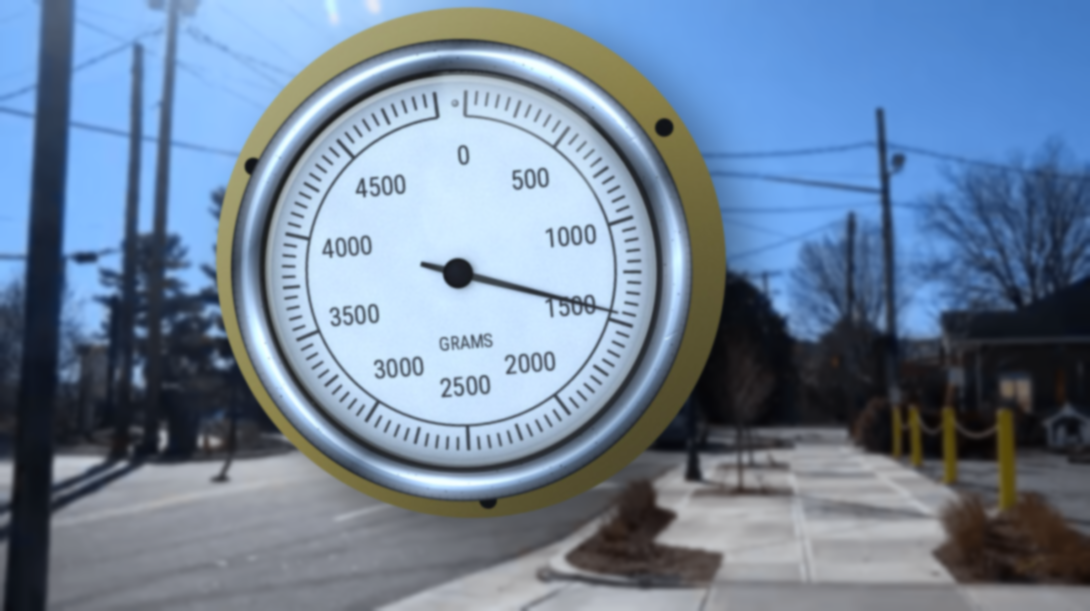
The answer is 1450 g
